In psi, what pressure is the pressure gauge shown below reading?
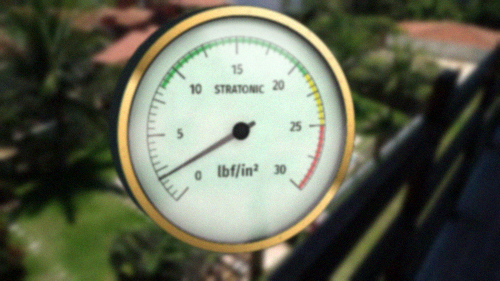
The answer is 2 psi
